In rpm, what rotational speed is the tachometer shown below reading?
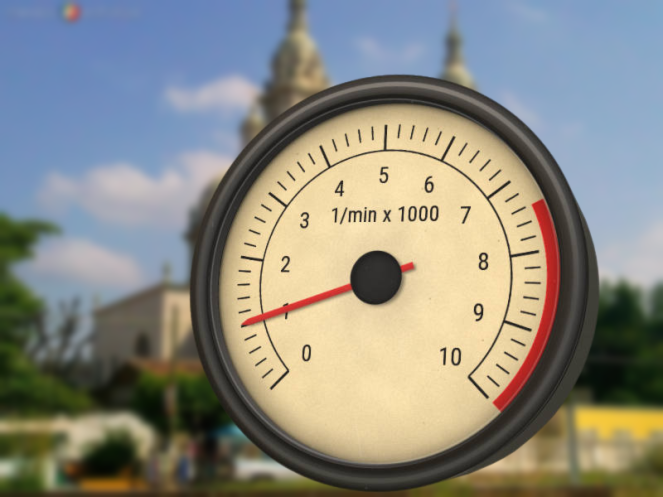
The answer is 1000 rpm
